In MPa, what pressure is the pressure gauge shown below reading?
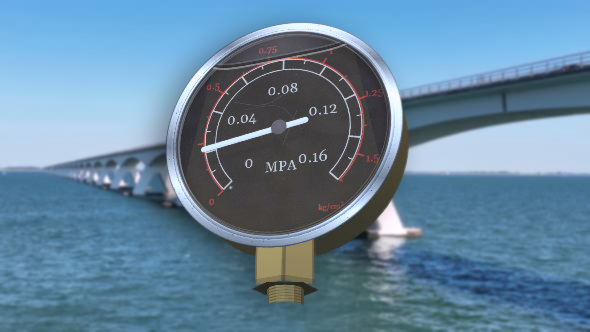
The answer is 0.02 MPa
